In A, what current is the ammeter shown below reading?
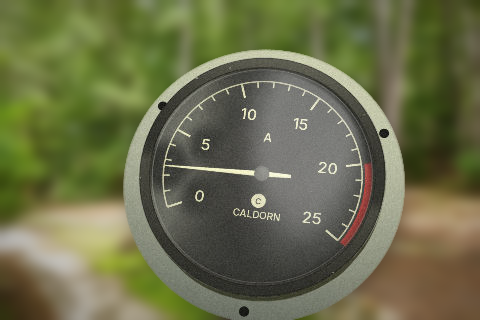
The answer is 2.5 A
